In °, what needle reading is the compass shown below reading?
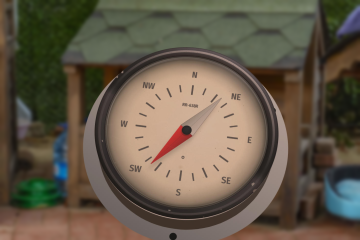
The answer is 217.5 °
